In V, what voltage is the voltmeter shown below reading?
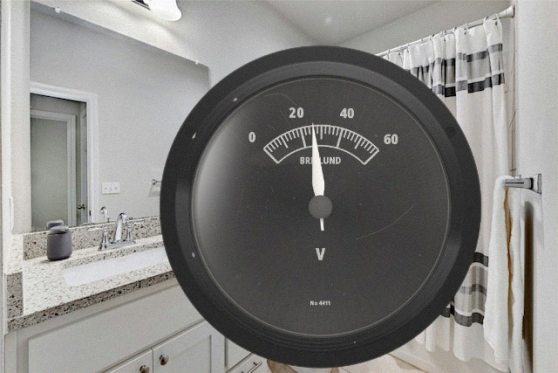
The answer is 26 V
